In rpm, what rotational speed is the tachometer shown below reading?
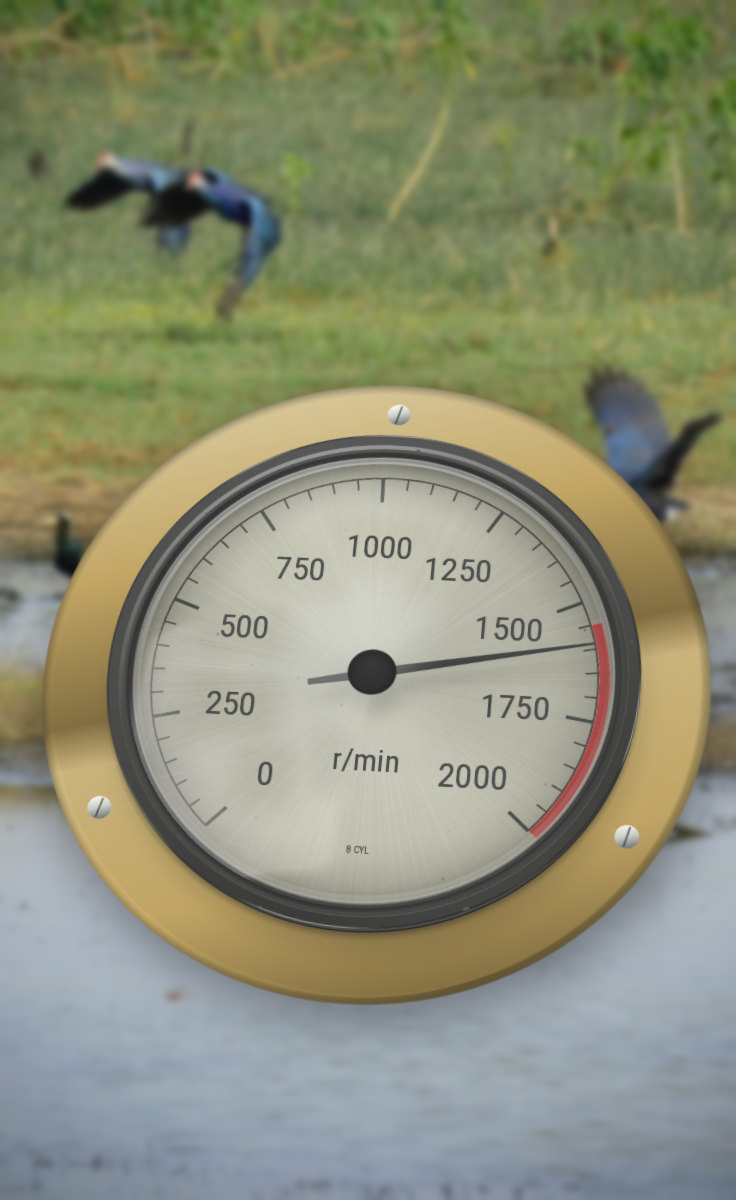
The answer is 1600 rpm
